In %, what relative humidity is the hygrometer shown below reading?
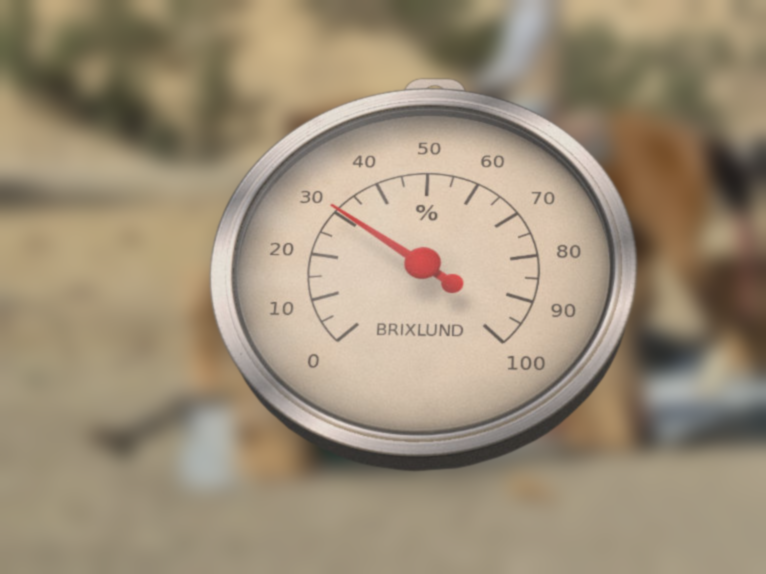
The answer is 30 %
